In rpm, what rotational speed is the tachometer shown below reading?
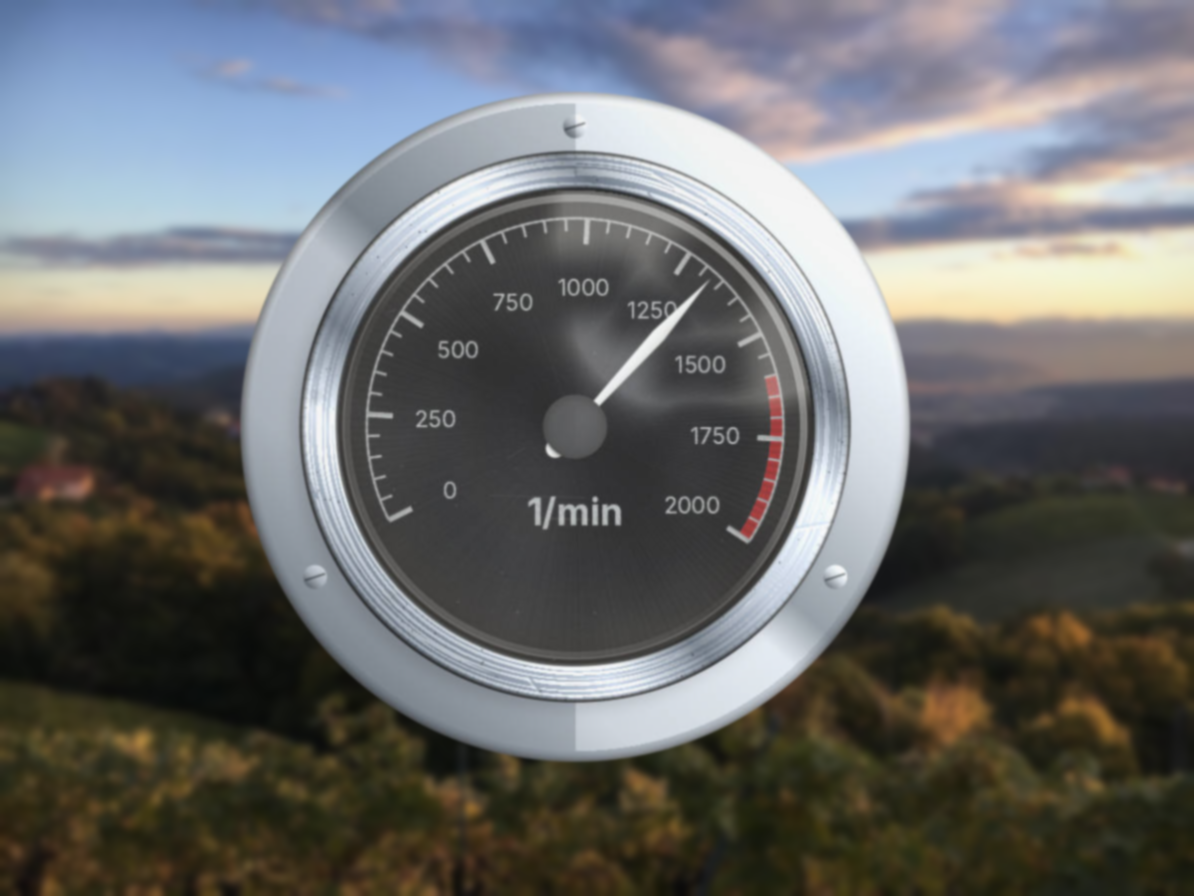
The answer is 1325 rpm
